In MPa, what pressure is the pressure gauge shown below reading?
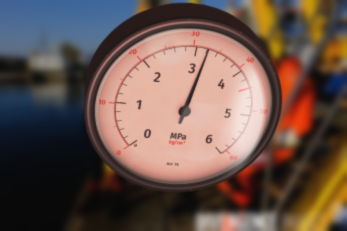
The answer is 3.2 MPa
